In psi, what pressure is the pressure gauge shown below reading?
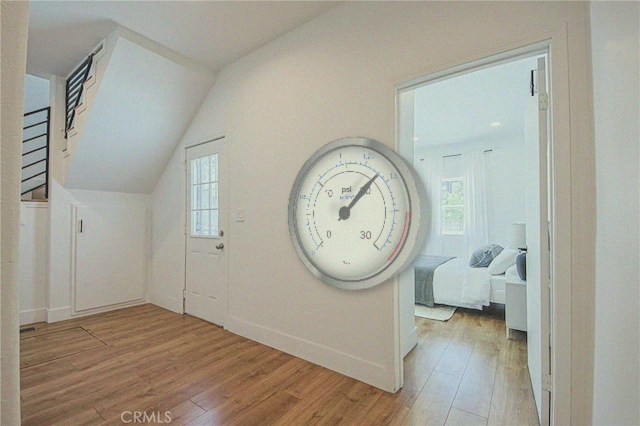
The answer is 20 psi
